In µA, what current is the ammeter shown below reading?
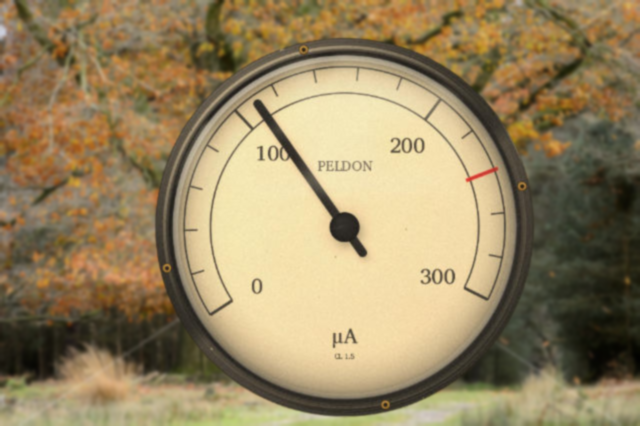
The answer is 110 µA
